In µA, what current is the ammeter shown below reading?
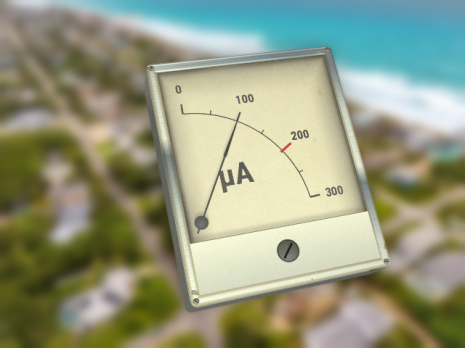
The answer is 100 µA
